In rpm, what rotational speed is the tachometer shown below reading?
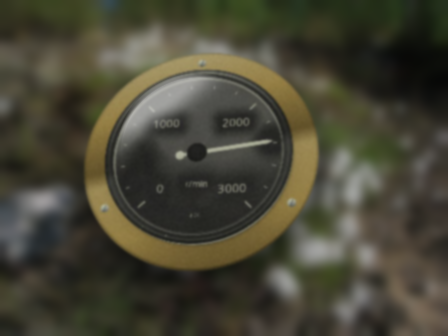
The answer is 2400 rpm
